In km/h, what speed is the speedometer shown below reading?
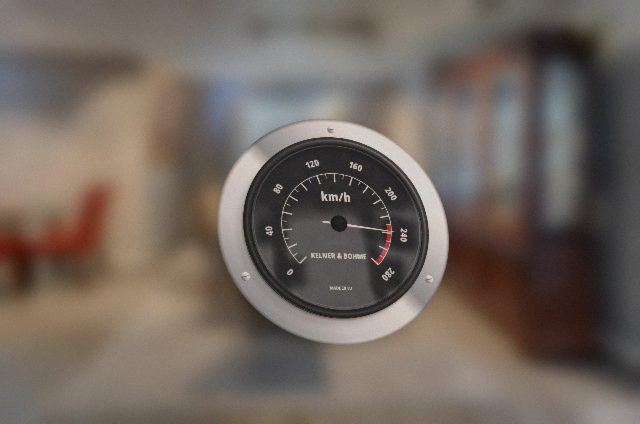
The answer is 240 km/h
